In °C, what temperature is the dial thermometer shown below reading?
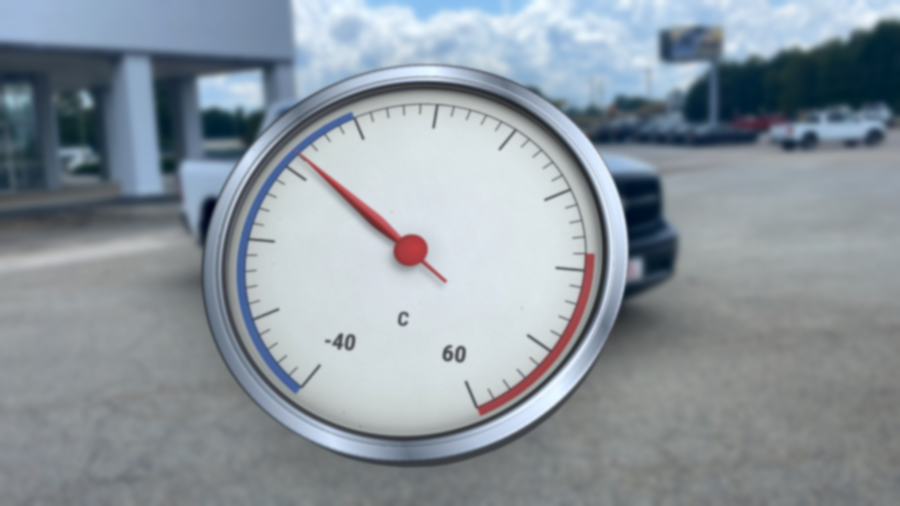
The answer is -8 °C
